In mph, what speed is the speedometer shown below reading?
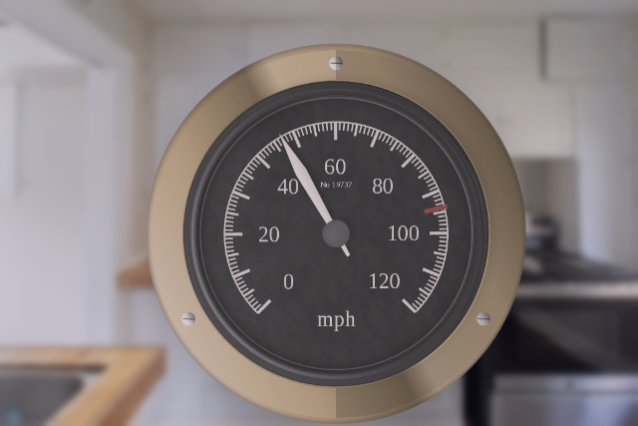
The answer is 47 mph
